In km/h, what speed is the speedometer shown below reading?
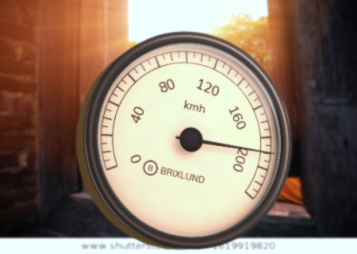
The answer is 190 km/h
